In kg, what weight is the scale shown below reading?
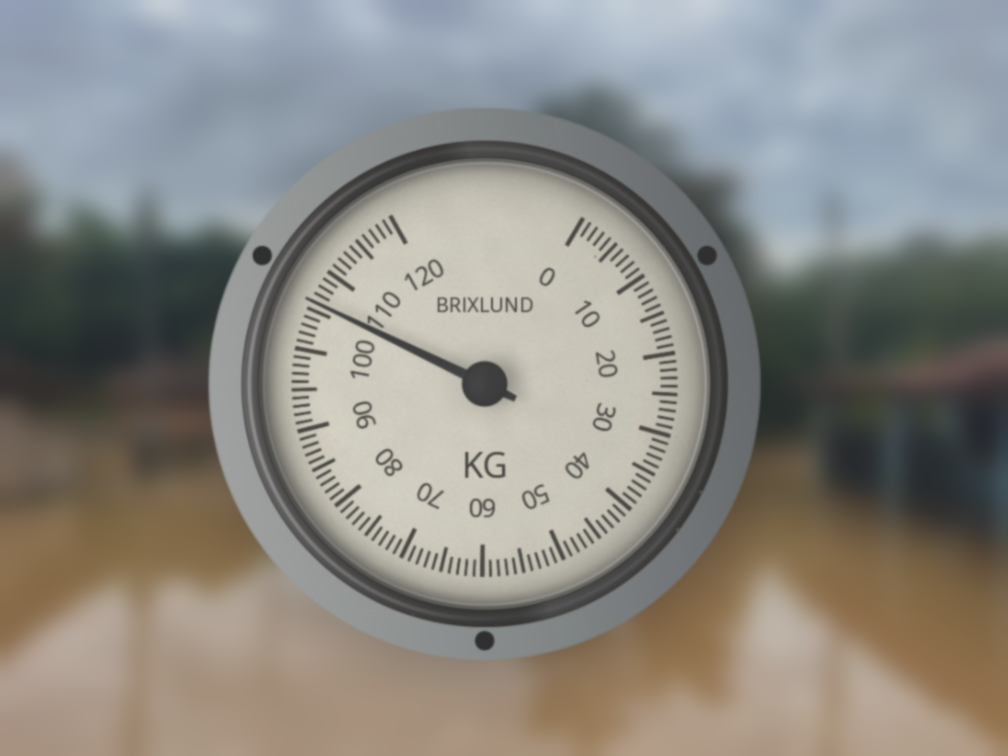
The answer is 106 kg
